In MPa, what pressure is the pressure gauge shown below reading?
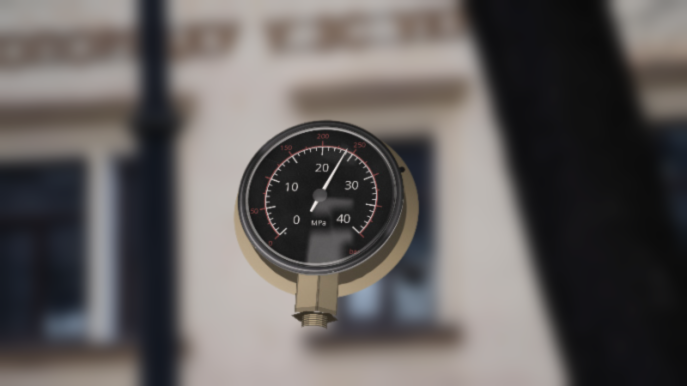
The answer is 24 MPa
